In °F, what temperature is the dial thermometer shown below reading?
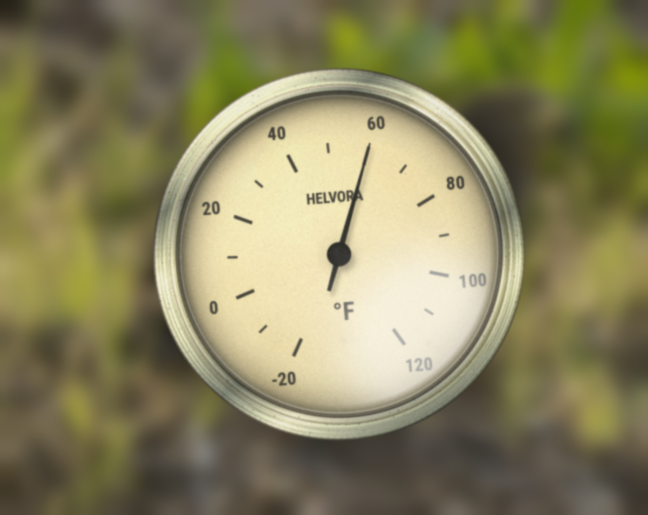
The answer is 60 °F
